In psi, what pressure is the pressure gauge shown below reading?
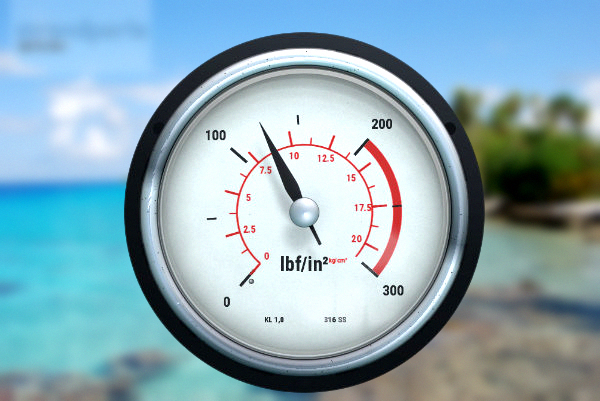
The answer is 125 psi
